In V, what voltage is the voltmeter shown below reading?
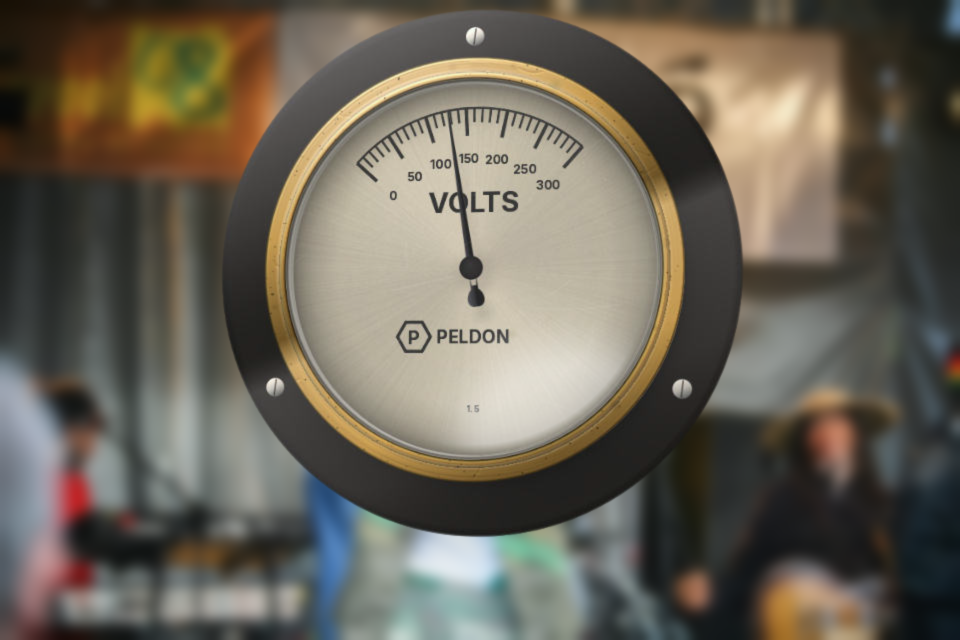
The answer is 130 V
